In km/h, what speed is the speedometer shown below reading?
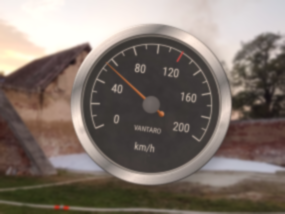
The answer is 55 km/h
